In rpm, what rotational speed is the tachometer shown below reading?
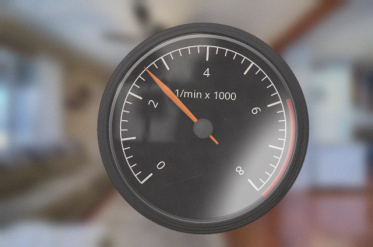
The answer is 2600 rpm
